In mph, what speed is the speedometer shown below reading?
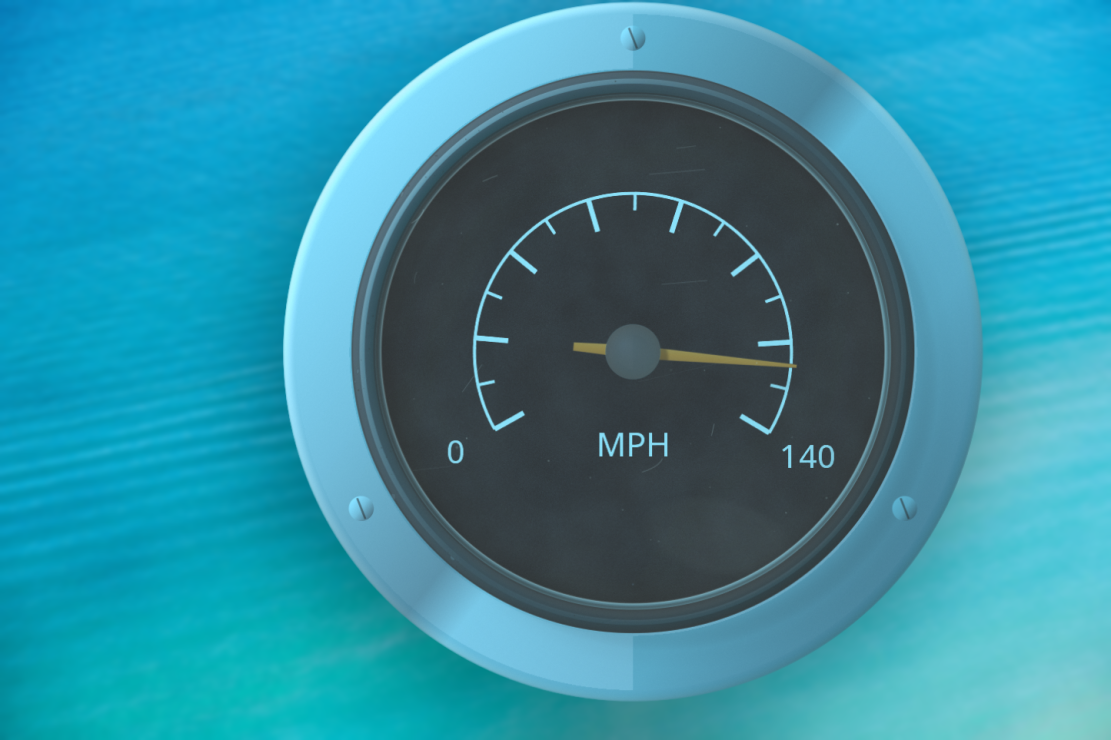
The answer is 125 mph
